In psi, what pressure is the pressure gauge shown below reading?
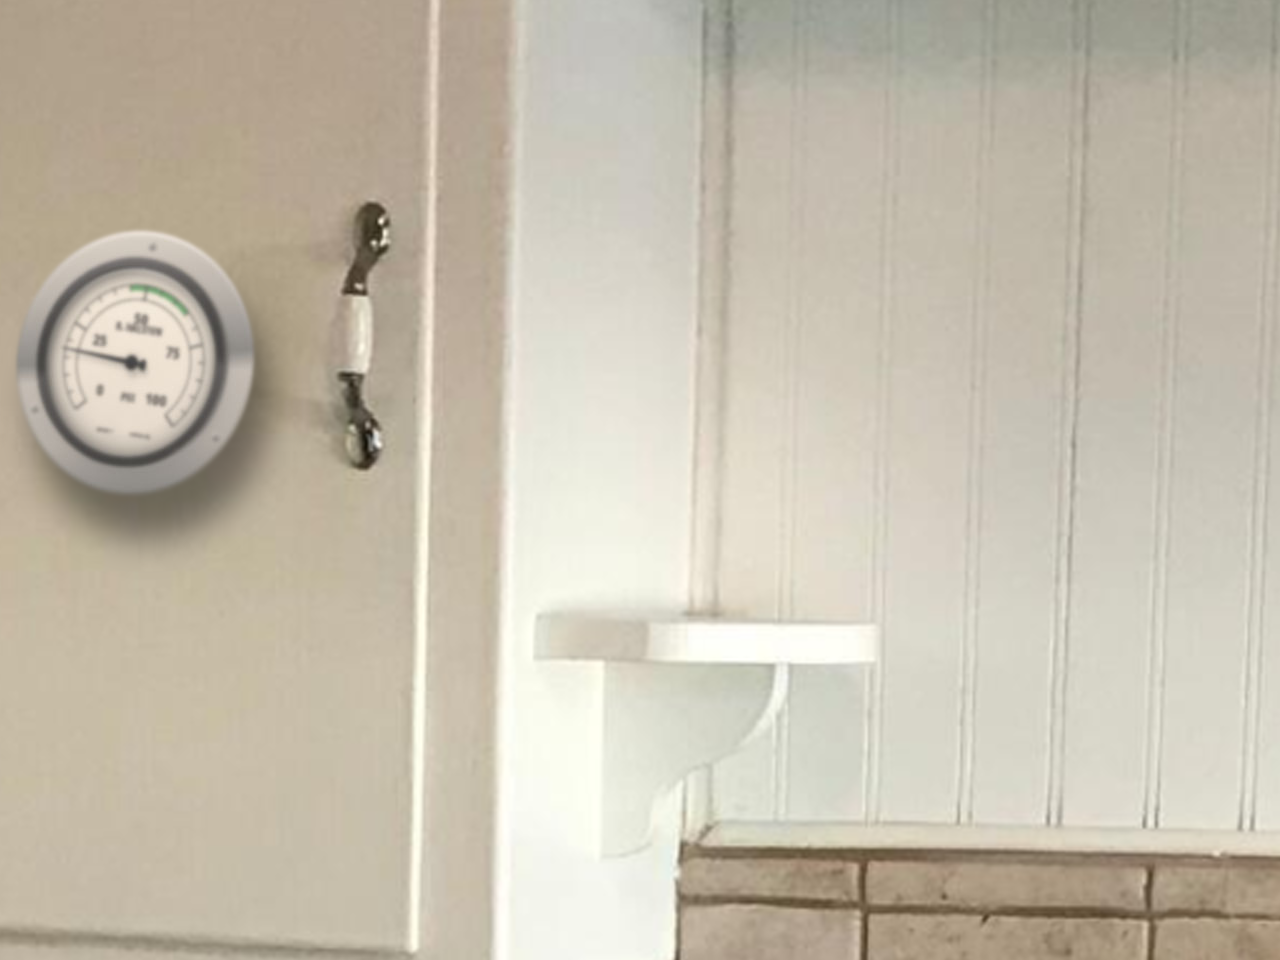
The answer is 17.5 psi
